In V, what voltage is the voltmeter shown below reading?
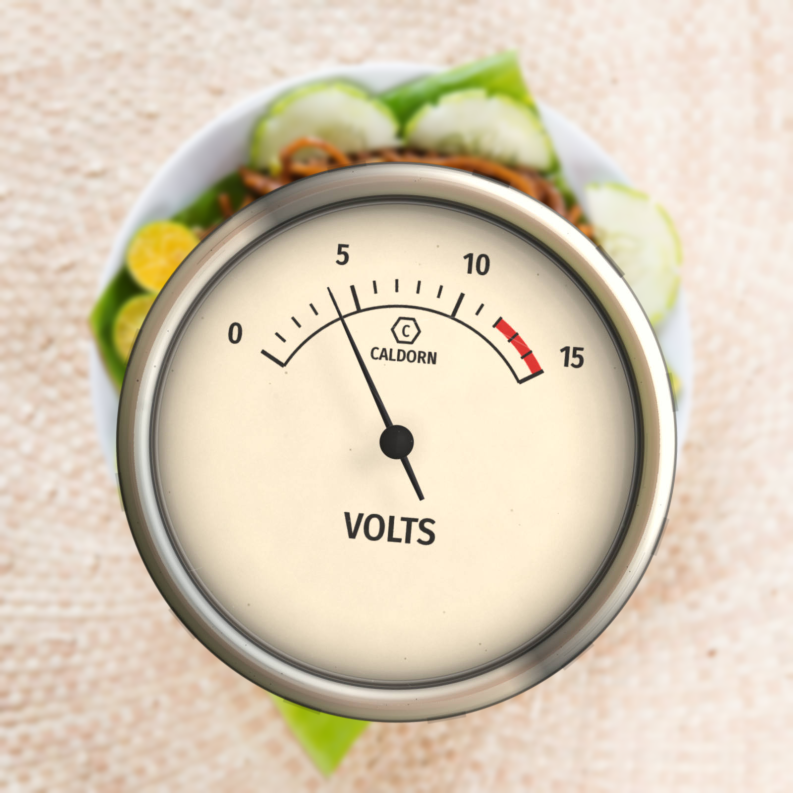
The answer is 4 V
